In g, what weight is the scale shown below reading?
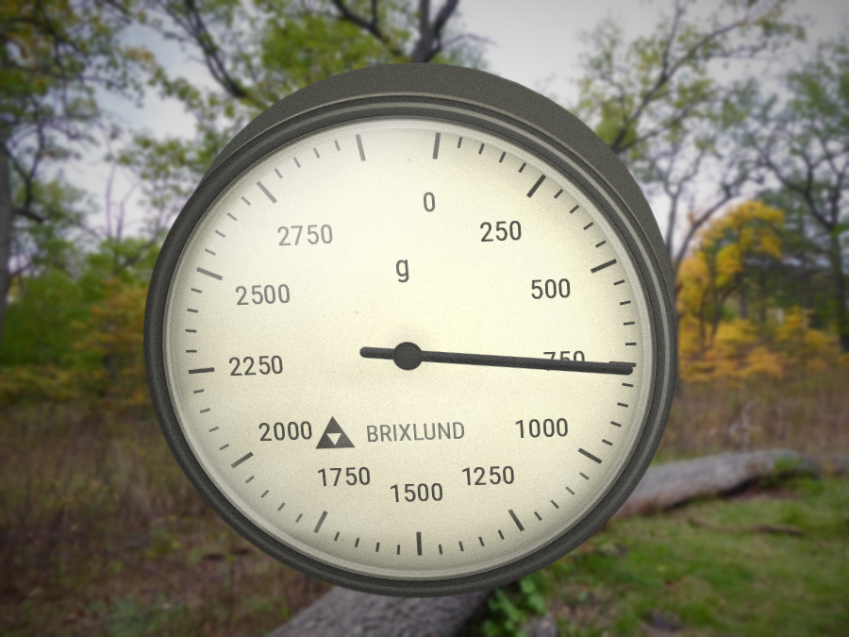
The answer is 750 g
